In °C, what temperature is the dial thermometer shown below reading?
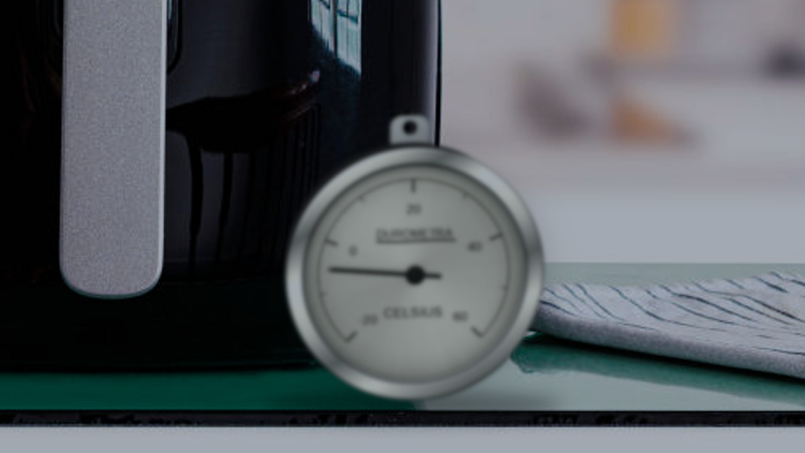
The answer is -5 °C
